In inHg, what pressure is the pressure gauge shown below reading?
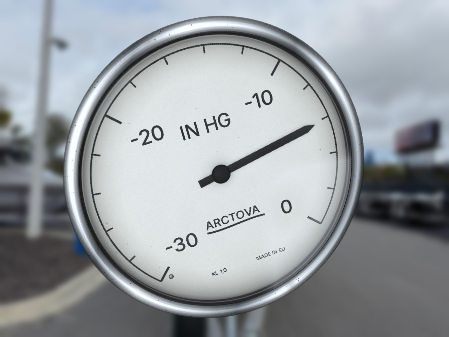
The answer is -6 inHg
